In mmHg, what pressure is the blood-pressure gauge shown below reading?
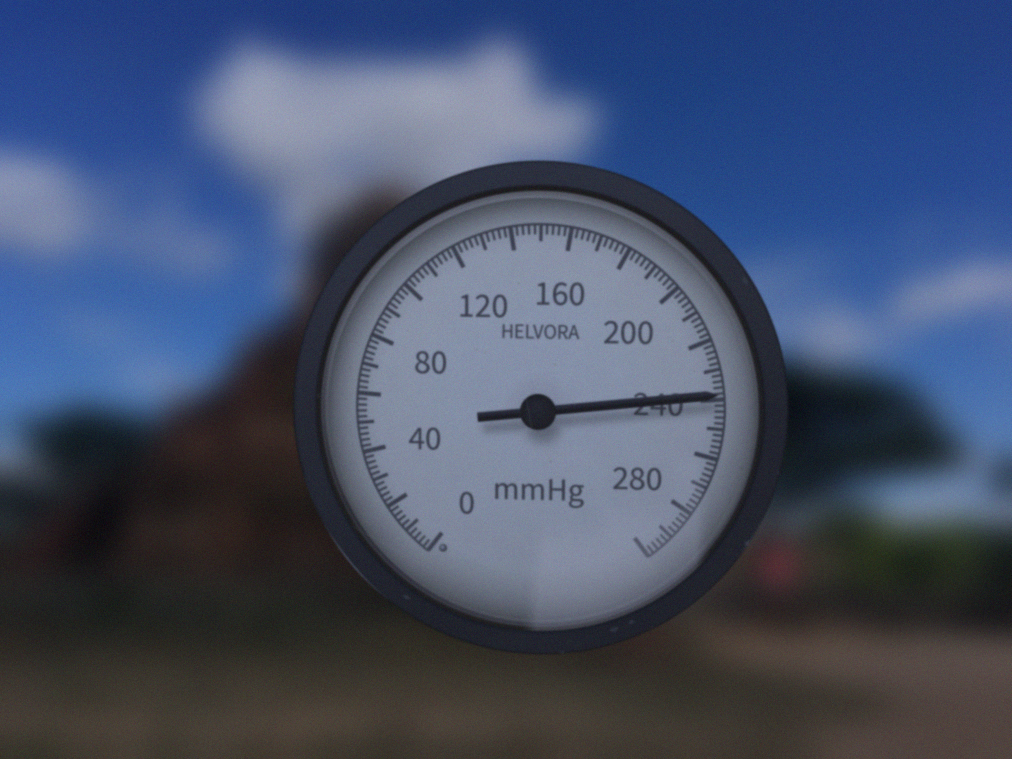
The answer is 238 mmHg
